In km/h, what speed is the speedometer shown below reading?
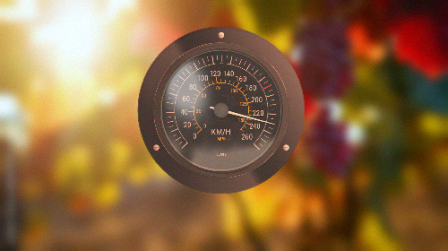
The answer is 230 km/h
